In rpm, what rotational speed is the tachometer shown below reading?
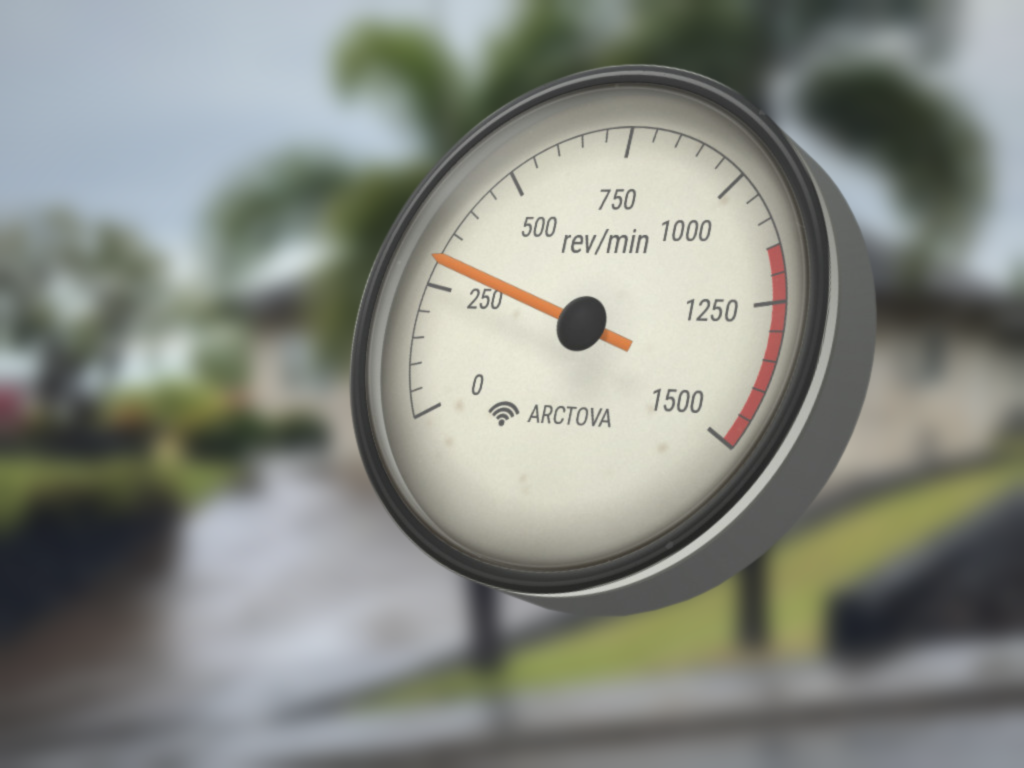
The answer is 300 rpm
